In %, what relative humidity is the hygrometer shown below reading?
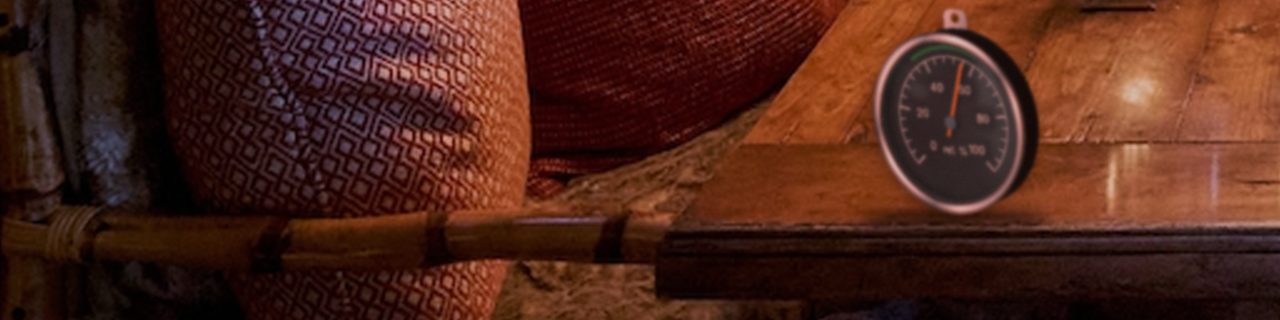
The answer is 56 %
